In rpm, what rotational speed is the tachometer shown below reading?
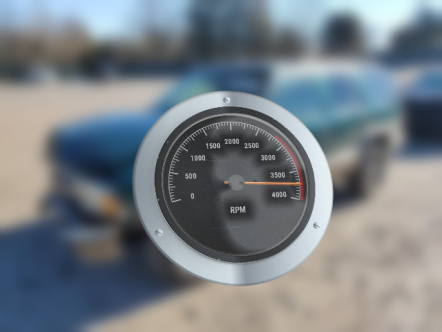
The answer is 3750 rpm
